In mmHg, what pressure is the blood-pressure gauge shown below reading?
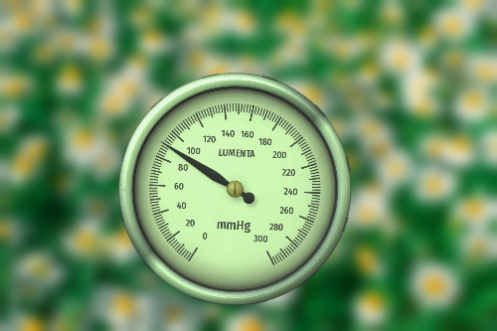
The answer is 90 mmHg
